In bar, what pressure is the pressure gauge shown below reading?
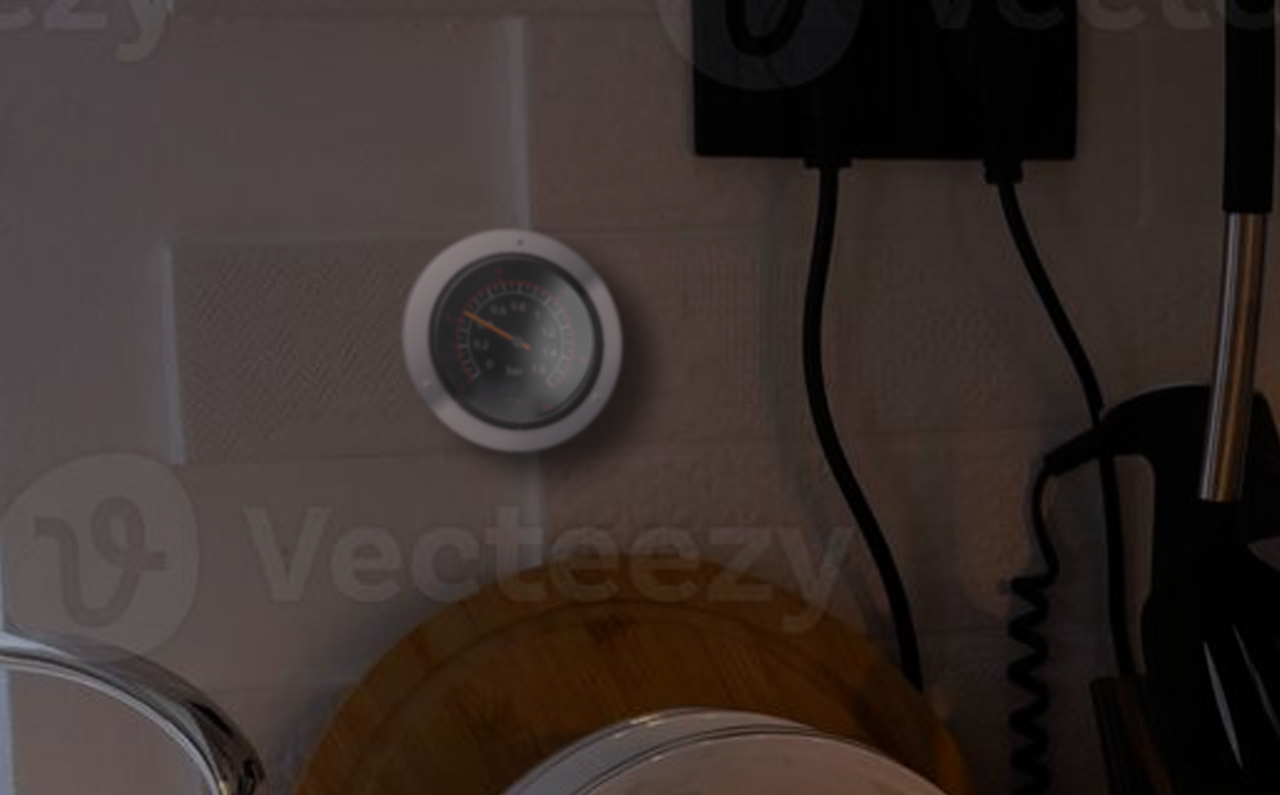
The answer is 0.4 bar
